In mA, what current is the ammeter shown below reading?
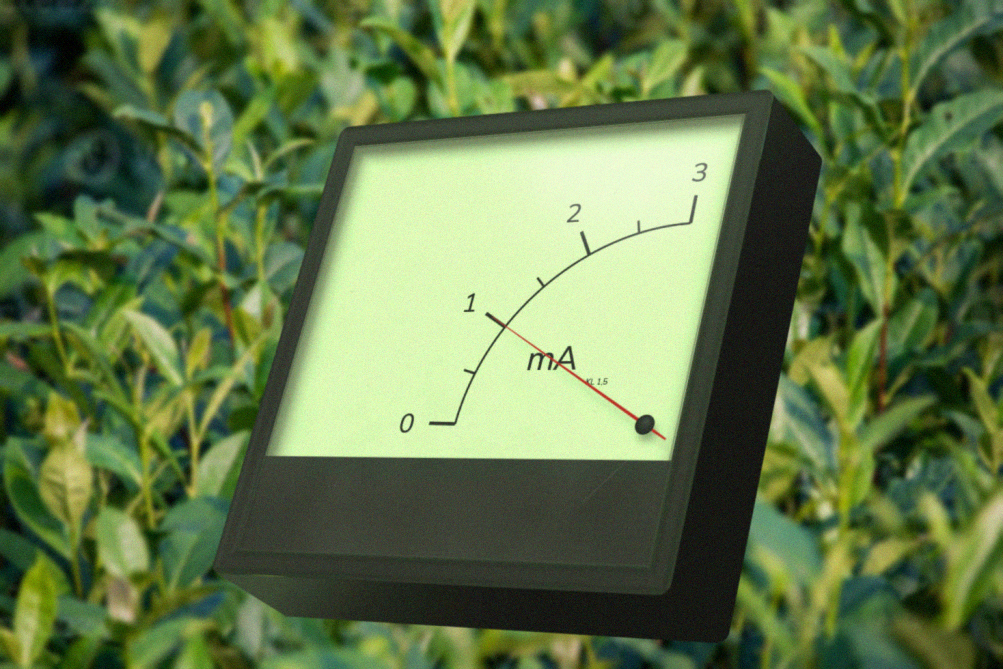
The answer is 1 mA
